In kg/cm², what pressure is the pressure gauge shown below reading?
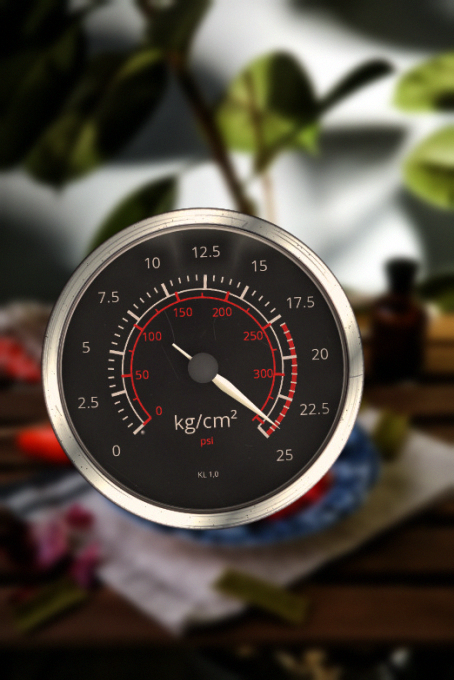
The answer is 24.25 kg/cm²
